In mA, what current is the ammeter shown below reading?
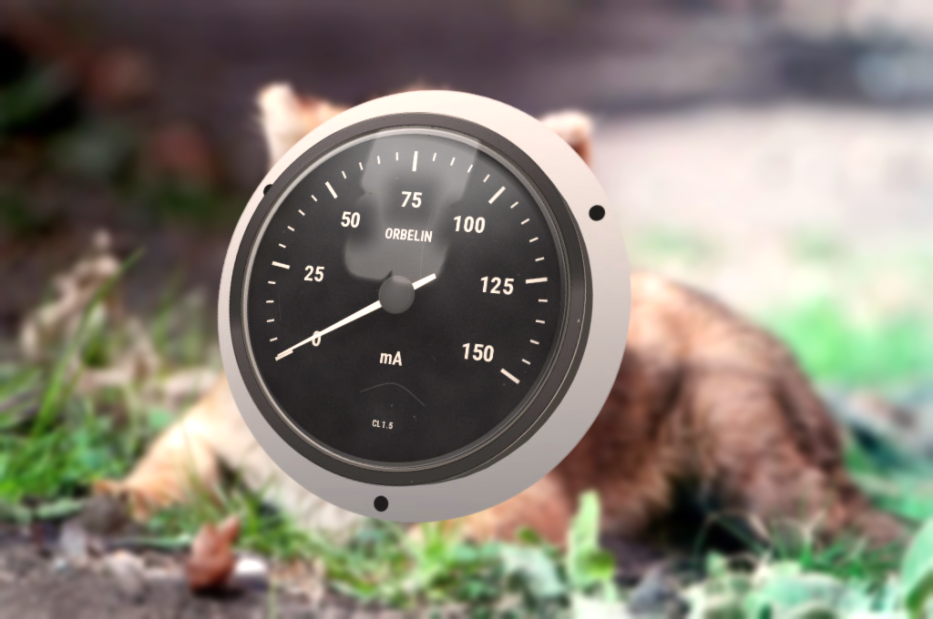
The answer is 0 mA
